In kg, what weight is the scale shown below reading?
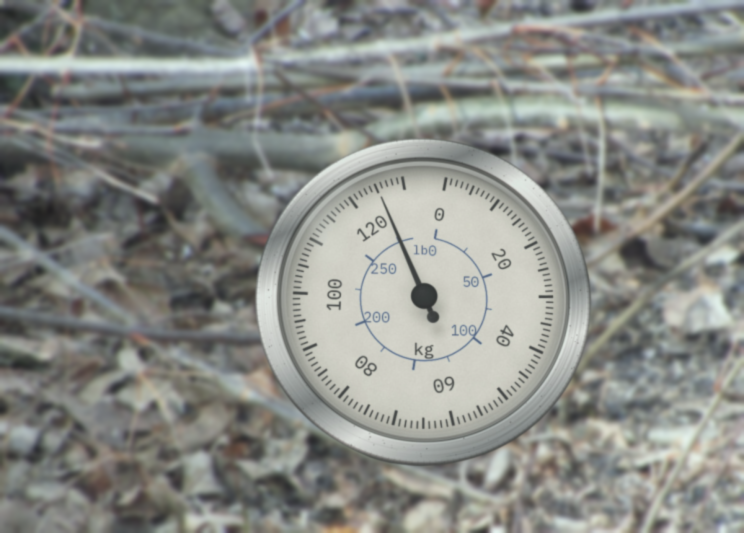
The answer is 125 kg
